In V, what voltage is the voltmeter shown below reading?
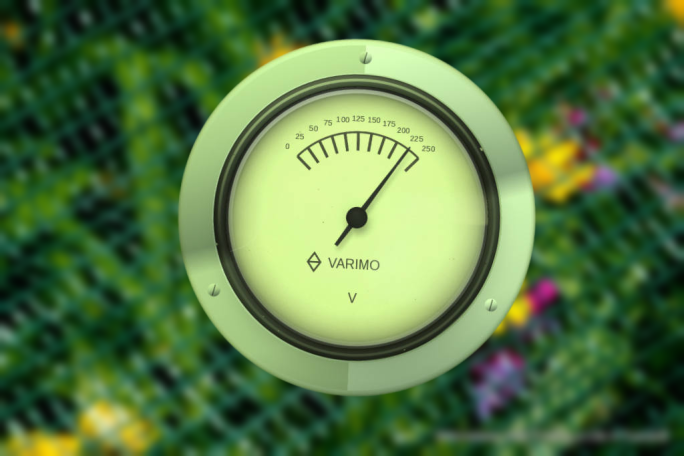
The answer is 225 V
